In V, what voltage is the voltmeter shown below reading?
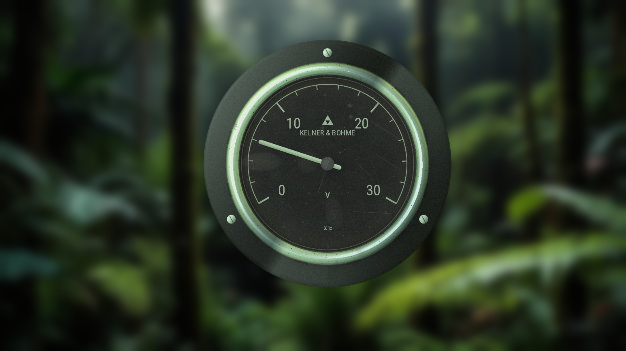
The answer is 6 V
